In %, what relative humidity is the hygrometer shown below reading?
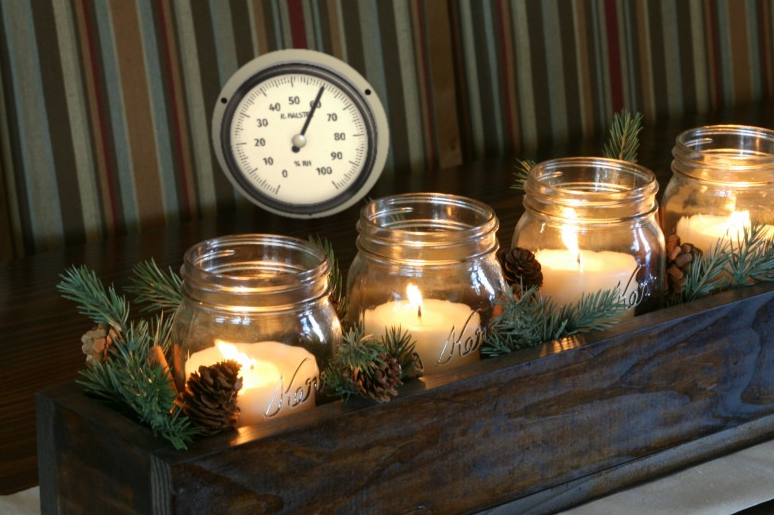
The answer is 60 %
